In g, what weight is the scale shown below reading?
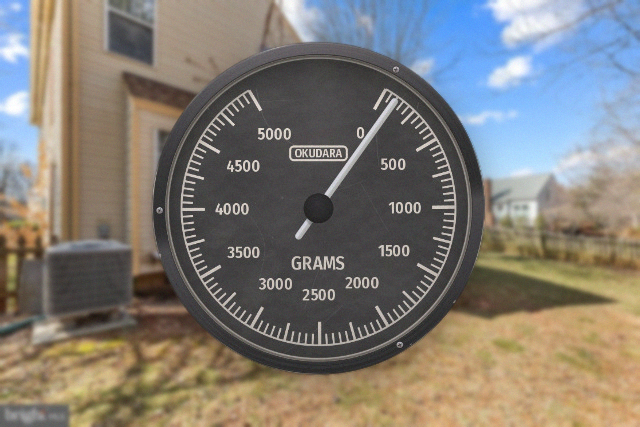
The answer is 100 g
